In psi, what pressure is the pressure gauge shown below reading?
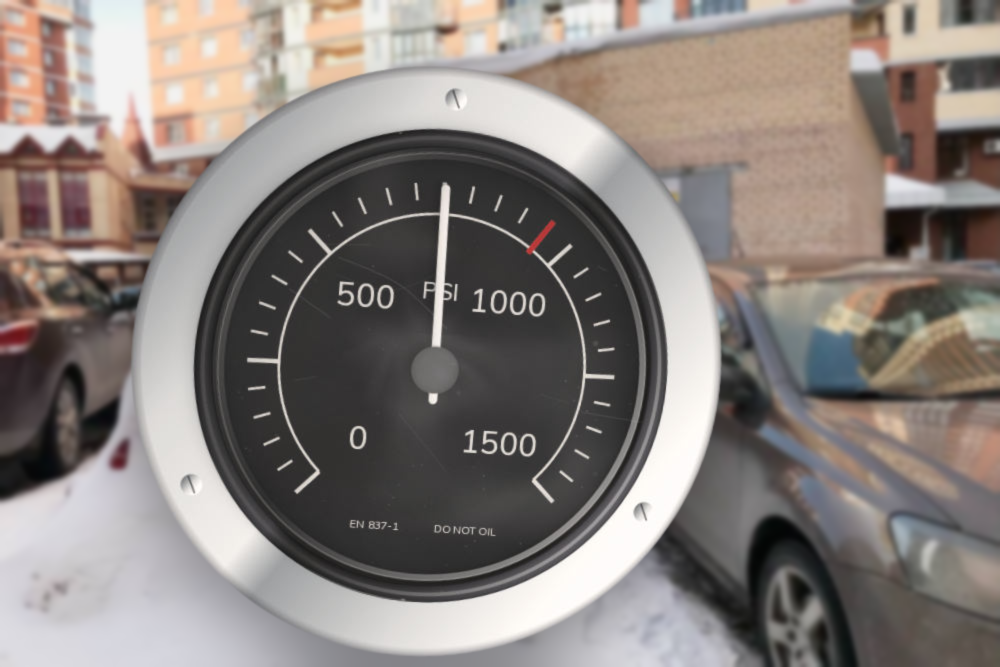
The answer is 750 psi
